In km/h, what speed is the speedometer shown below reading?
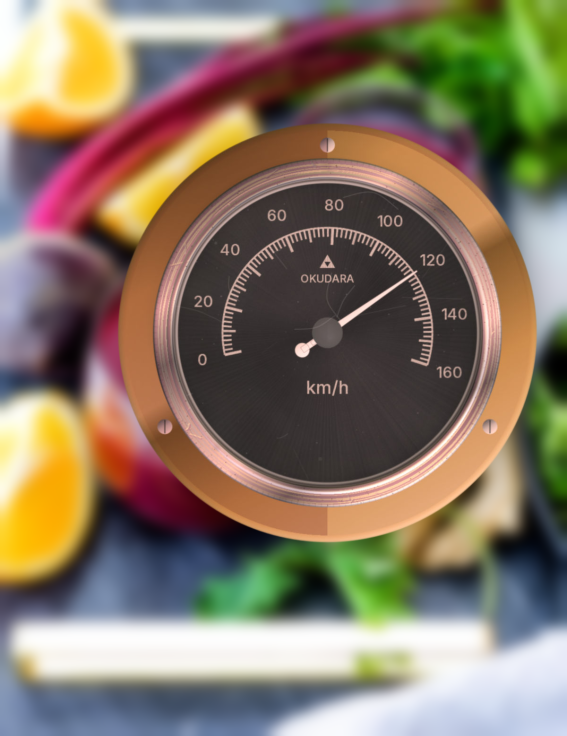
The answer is 120 km/h
